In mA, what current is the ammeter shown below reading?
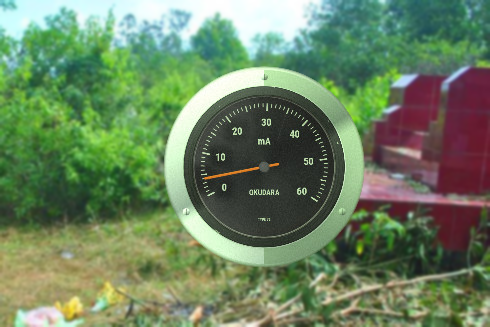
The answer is 4 mA
